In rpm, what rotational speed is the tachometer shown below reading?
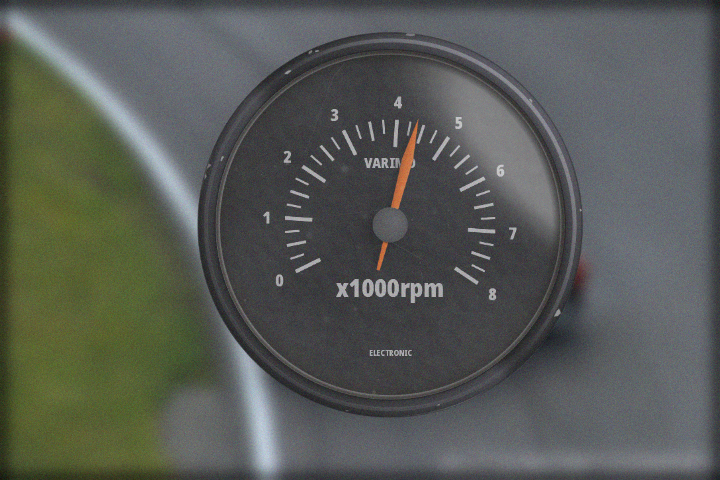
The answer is 4375 rpm
